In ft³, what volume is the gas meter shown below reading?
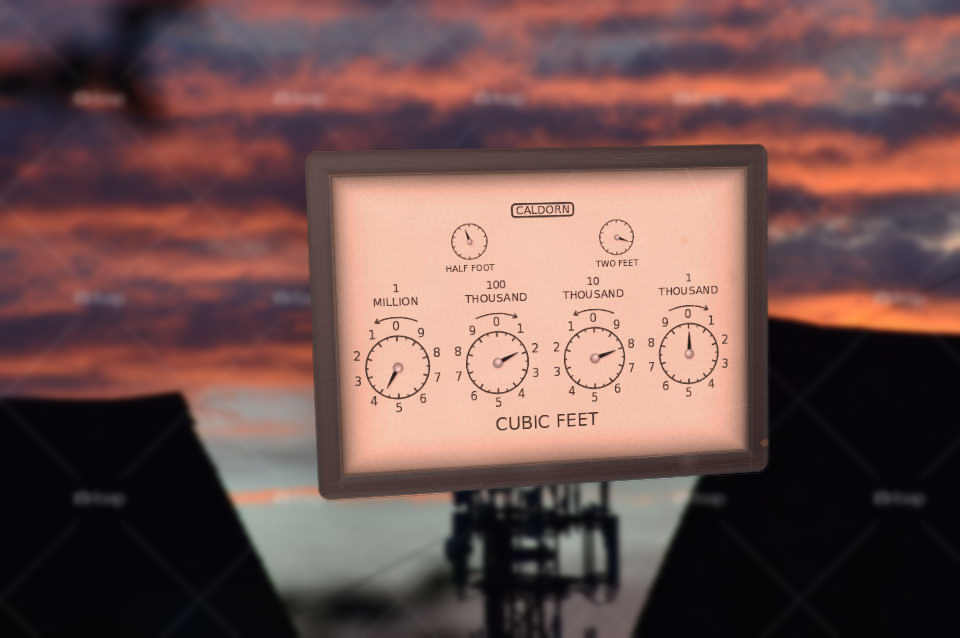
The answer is 418000 ft³
